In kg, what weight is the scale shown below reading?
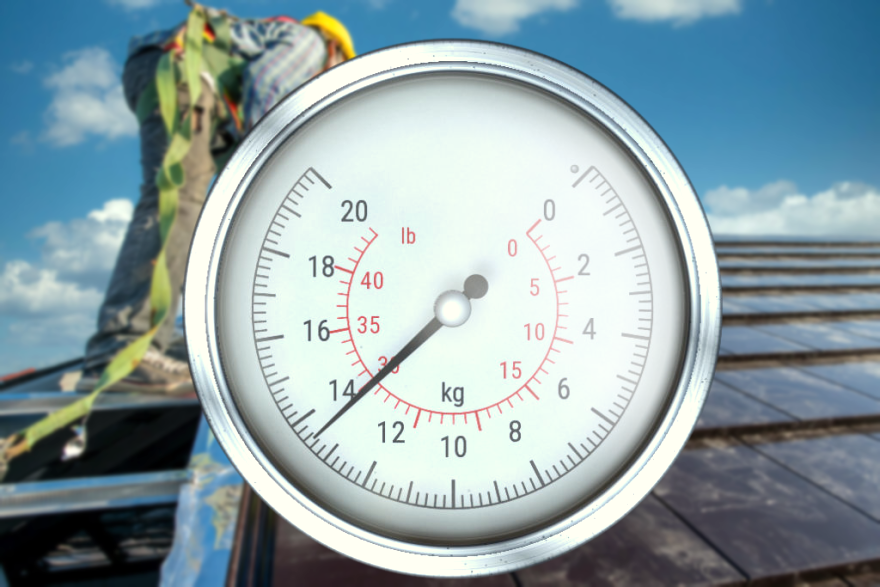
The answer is 13.5 kg
